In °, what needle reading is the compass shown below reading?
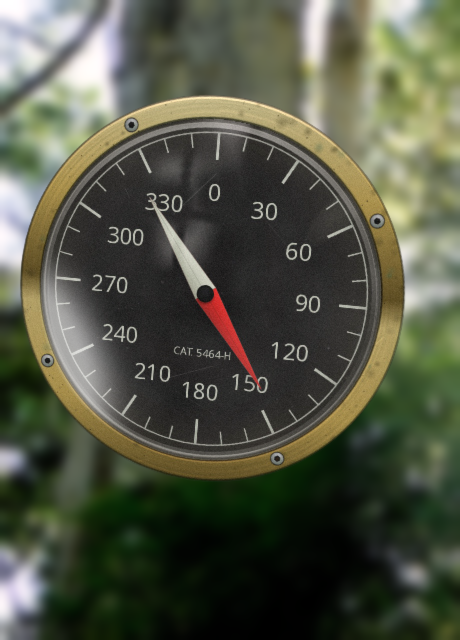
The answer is 145 °
